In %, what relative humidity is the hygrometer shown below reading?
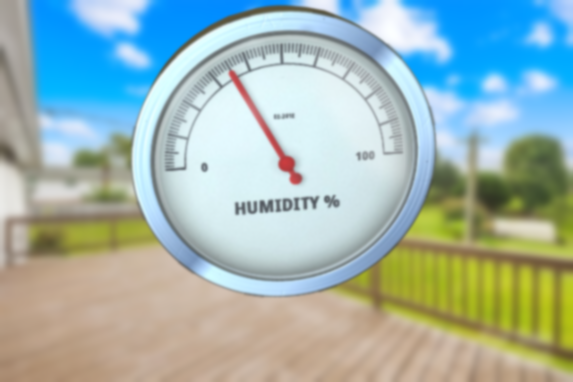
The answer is 35 %
